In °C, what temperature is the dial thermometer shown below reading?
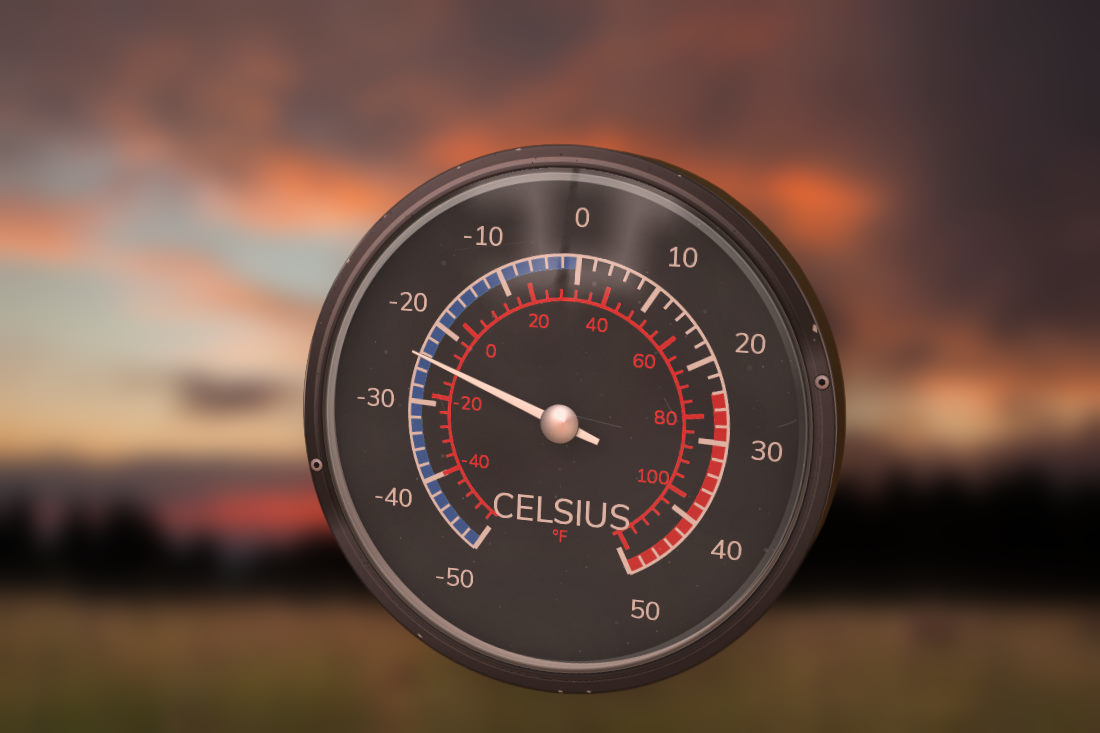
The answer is -24 °C
